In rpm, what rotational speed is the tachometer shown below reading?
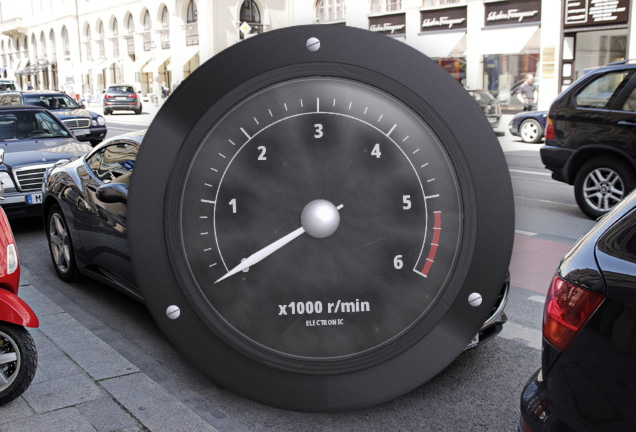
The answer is 0 rpm
